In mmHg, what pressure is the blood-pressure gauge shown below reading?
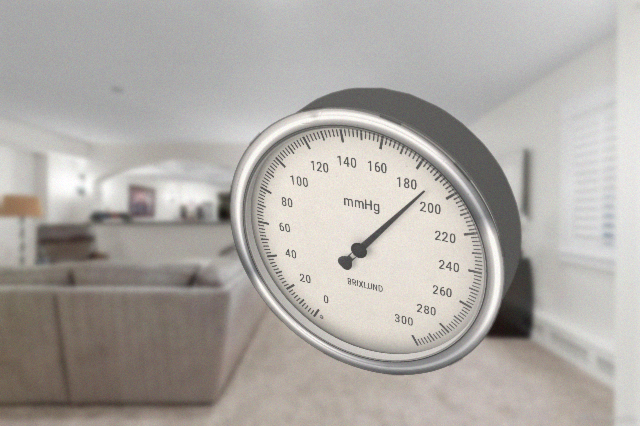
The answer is 190 mmHg
